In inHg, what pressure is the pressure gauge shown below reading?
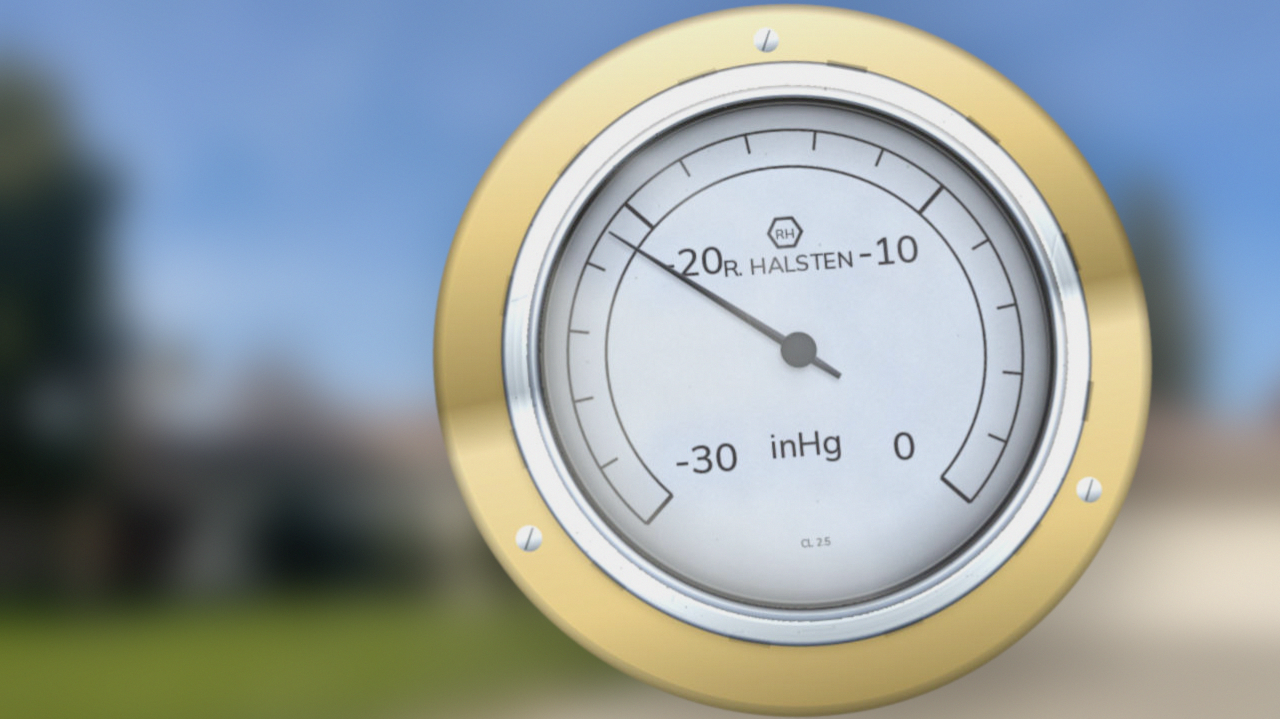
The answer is -21 inHg
